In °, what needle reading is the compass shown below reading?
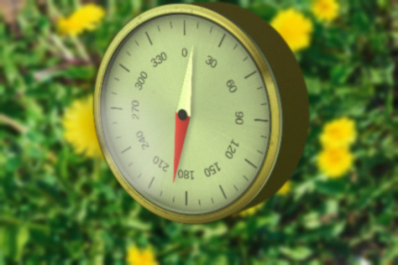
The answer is 190 °
